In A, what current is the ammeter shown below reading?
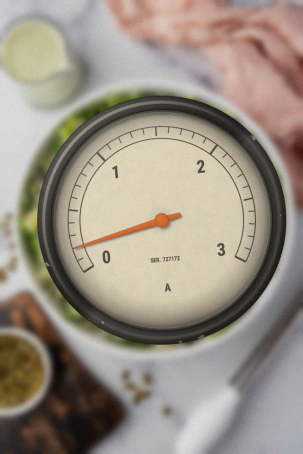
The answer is 0.2 A
